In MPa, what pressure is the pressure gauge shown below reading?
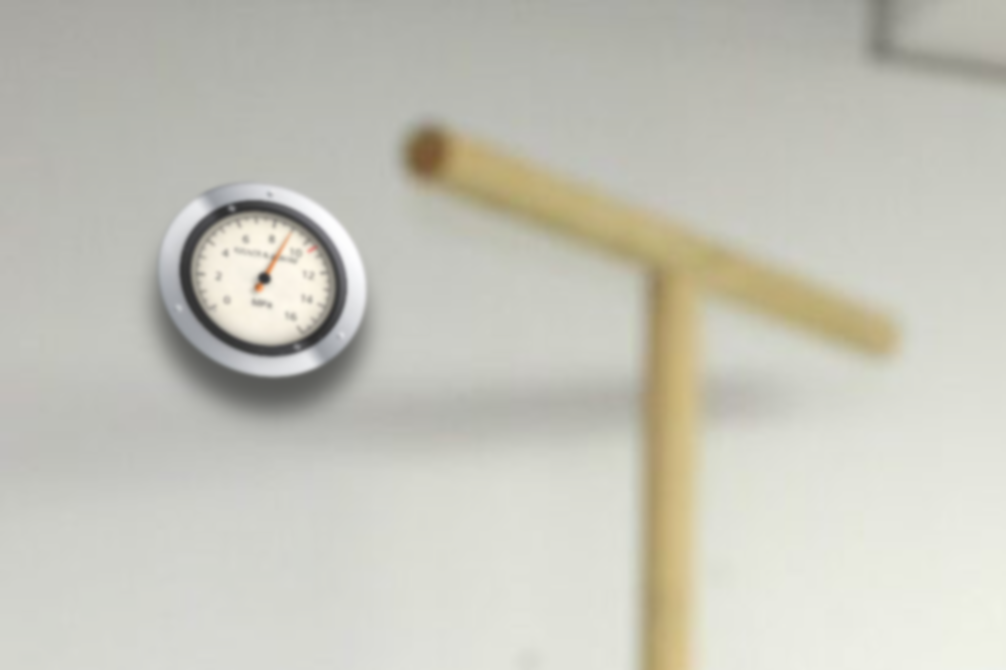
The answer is 9 MPa
